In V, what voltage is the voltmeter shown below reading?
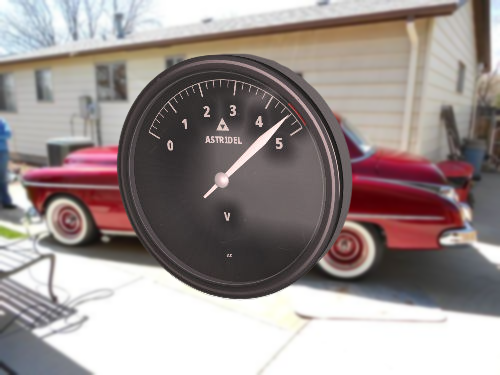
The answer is 4.6 V
